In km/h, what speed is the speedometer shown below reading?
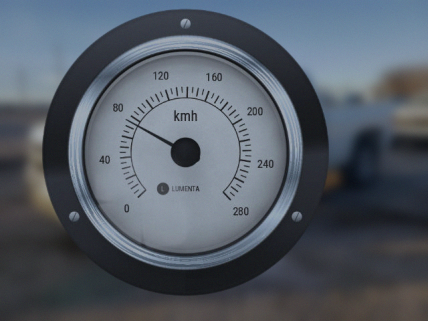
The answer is 75 km/h
